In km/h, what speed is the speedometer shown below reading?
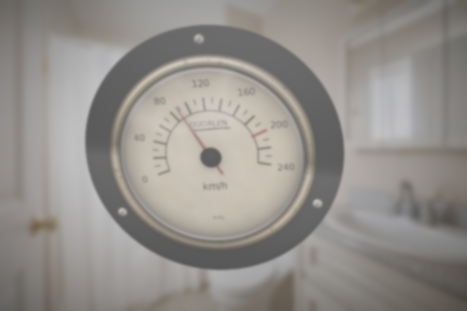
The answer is 90 km/h
